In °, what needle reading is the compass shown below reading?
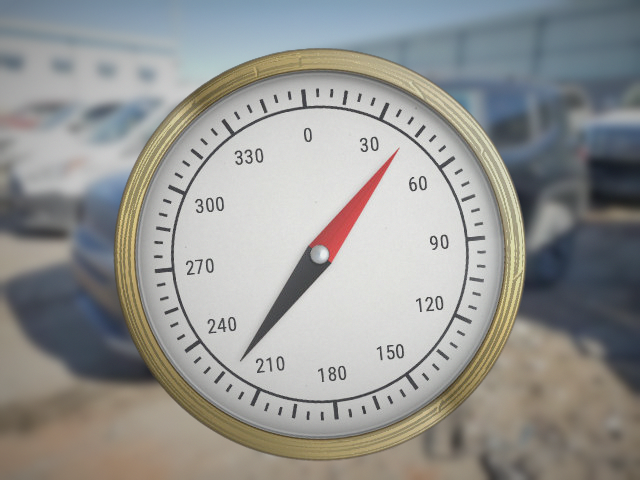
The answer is 42.5 °
